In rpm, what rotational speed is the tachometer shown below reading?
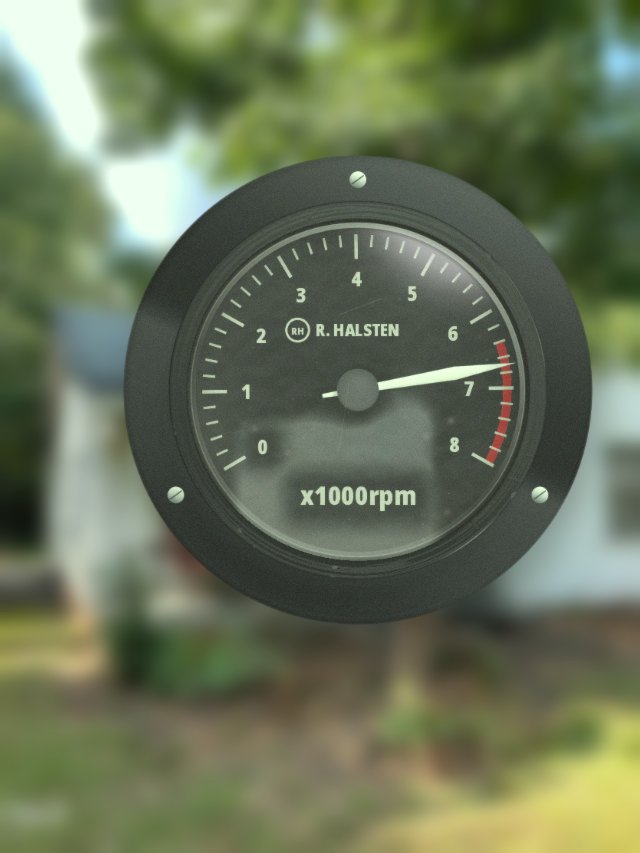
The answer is 6700 rpm
